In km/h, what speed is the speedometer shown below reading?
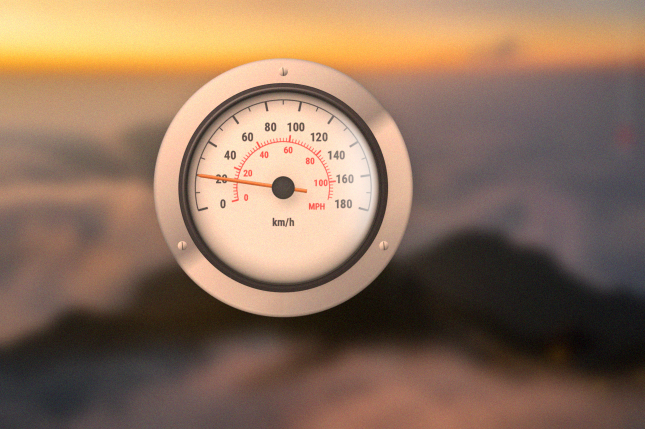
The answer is 20 km/h
